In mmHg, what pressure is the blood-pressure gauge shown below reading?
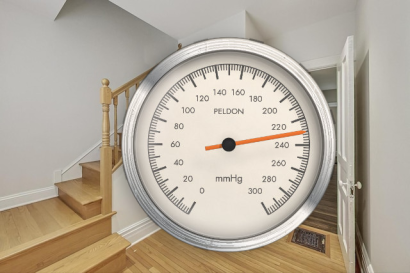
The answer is 230 mmHg
